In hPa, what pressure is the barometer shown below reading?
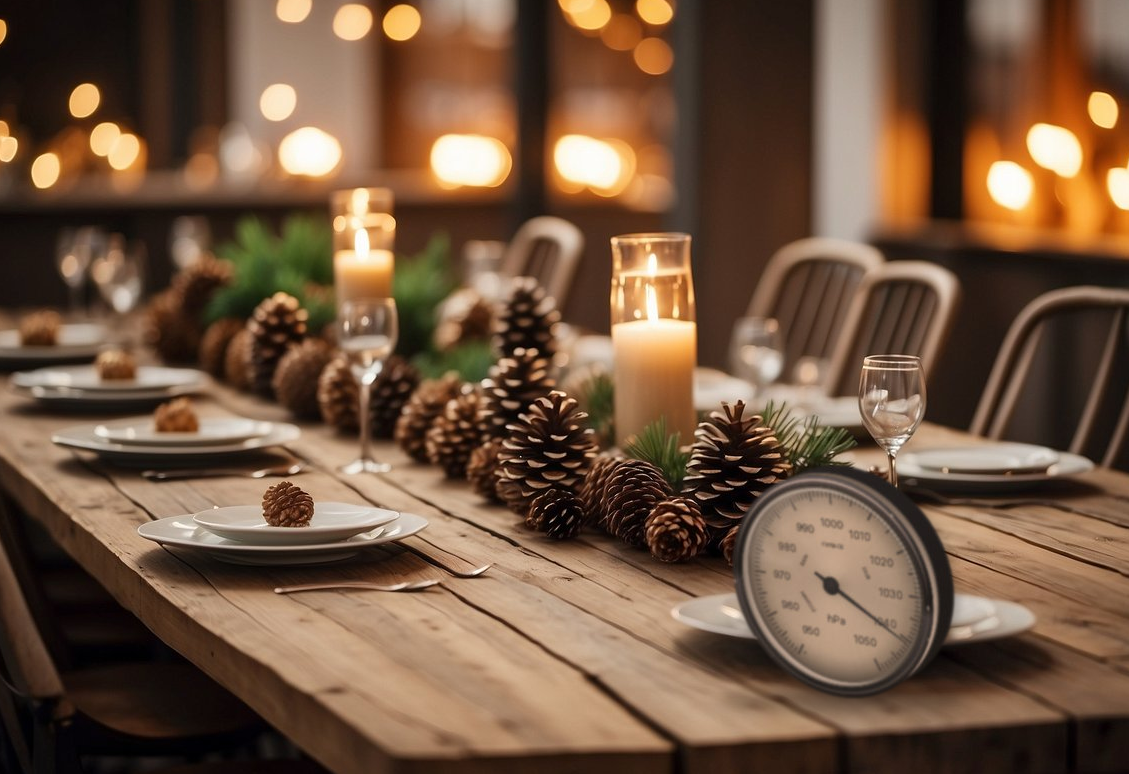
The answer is 1040 hPa
